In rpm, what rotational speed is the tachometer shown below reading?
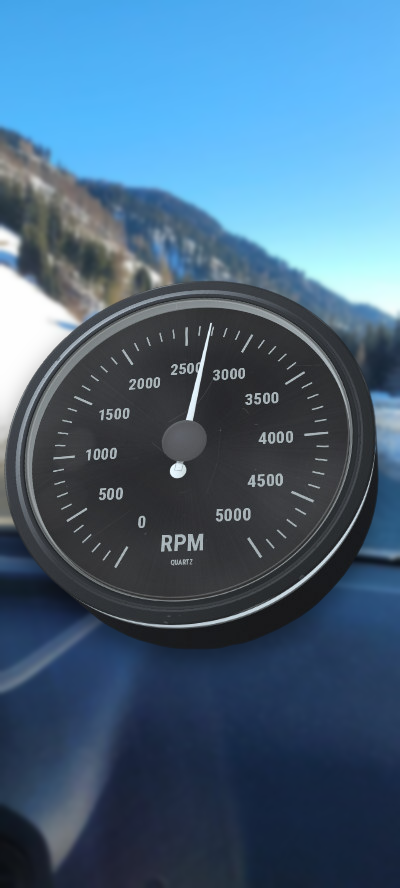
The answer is 2700 rpm
